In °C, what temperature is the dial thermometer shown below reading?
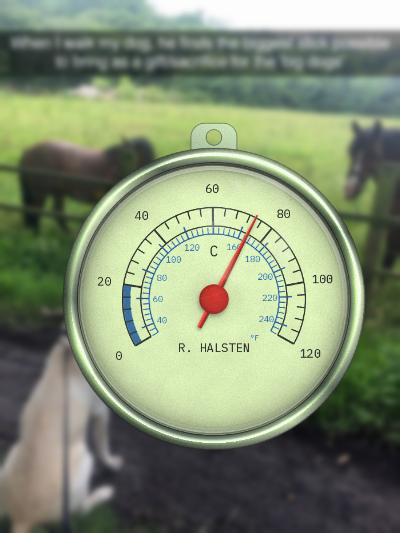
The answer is 74 °C
